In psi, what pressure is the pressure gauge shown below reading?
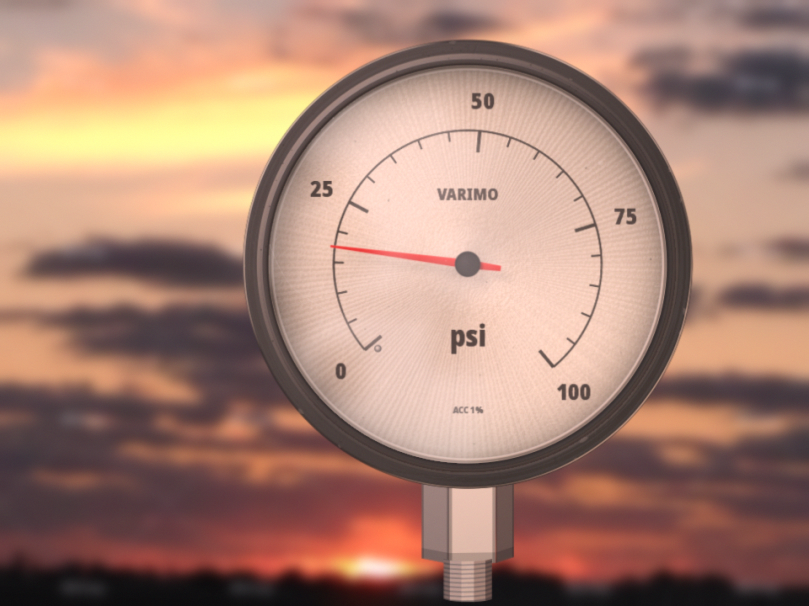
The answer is 17.5 psi
